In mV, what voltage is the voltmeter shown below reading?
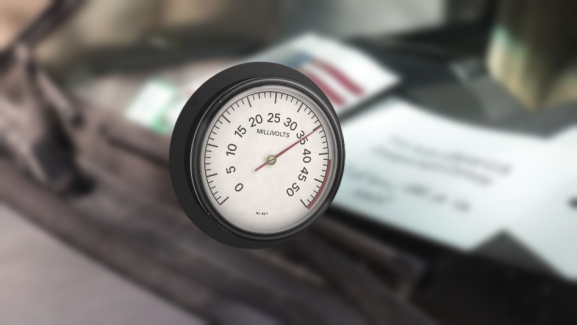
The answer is 35 mV
